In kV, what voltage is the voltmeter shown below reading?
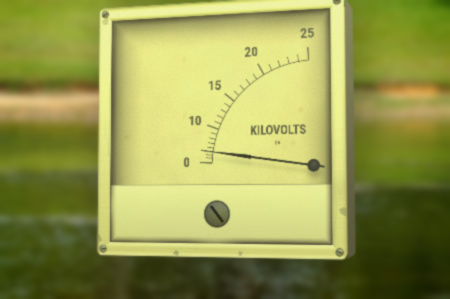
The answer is 5 kV
